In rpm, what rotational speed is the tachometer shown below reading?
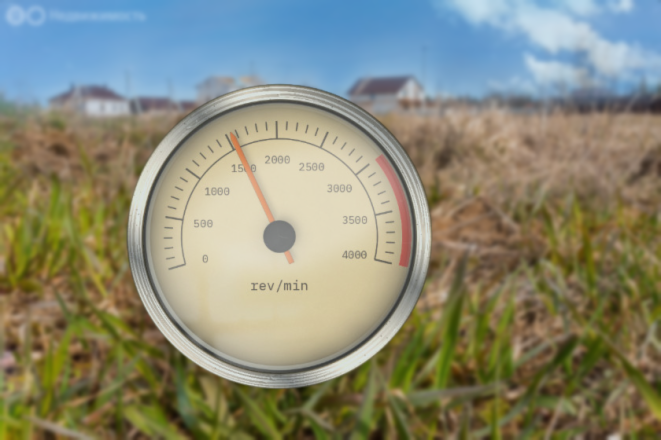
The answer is 1550 rpm
